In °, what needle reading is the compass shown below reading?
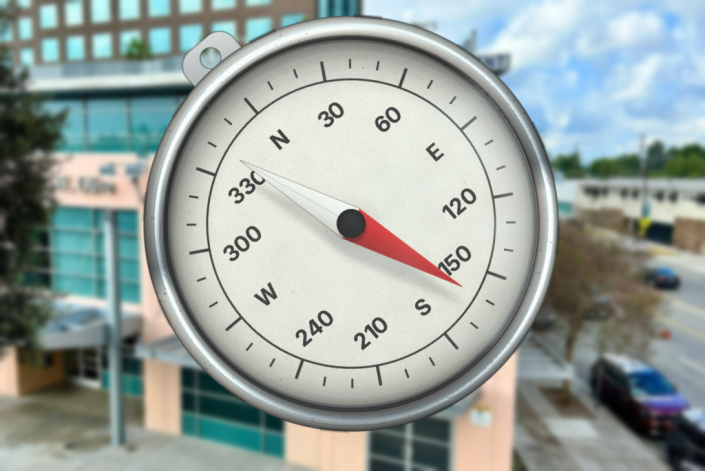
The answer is 160 °
